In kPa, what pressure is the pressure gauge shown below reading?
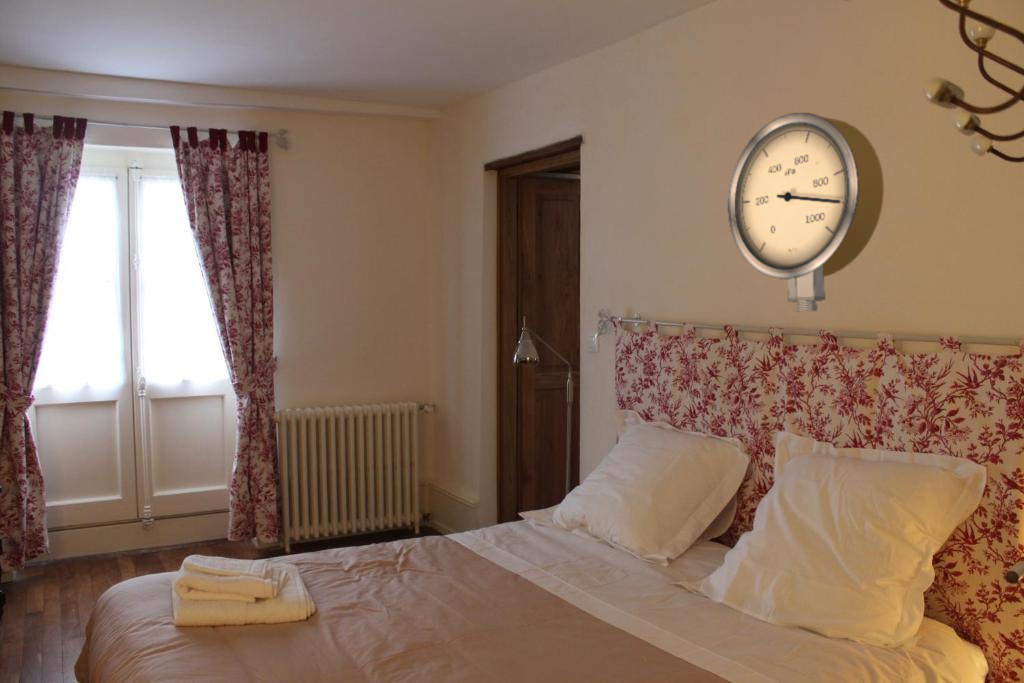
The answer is 900 kPa
